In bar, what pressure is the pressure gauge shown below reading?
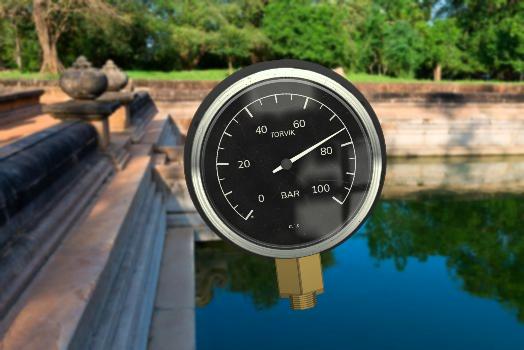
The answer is 75 bar
